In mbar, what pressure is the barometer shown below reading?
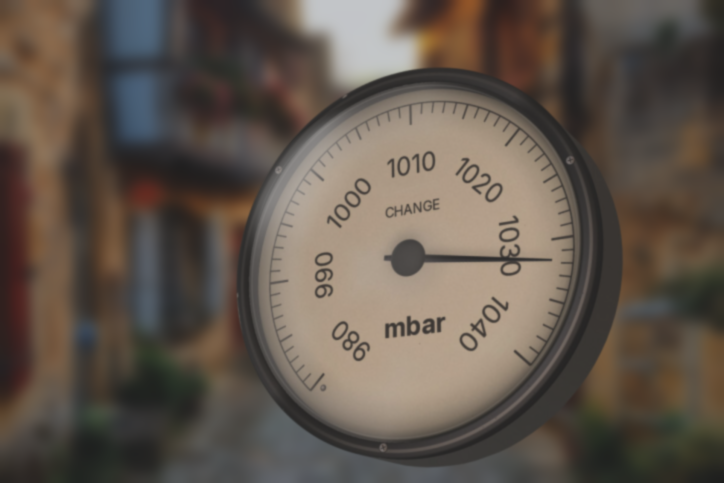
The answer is 1032 mbar
